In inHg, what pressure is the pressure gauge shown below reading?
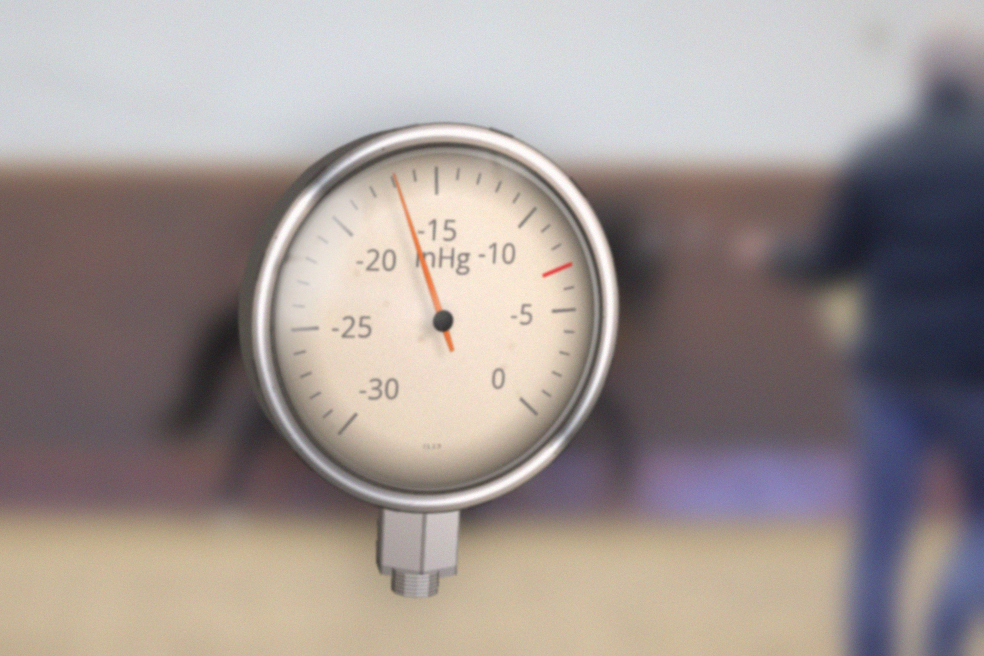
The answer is -17 inHg
